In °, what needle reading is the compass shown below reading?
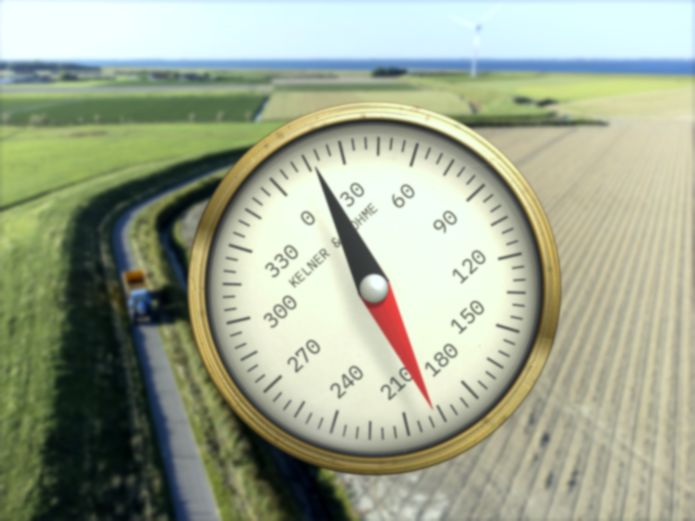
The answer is 197.5 °
